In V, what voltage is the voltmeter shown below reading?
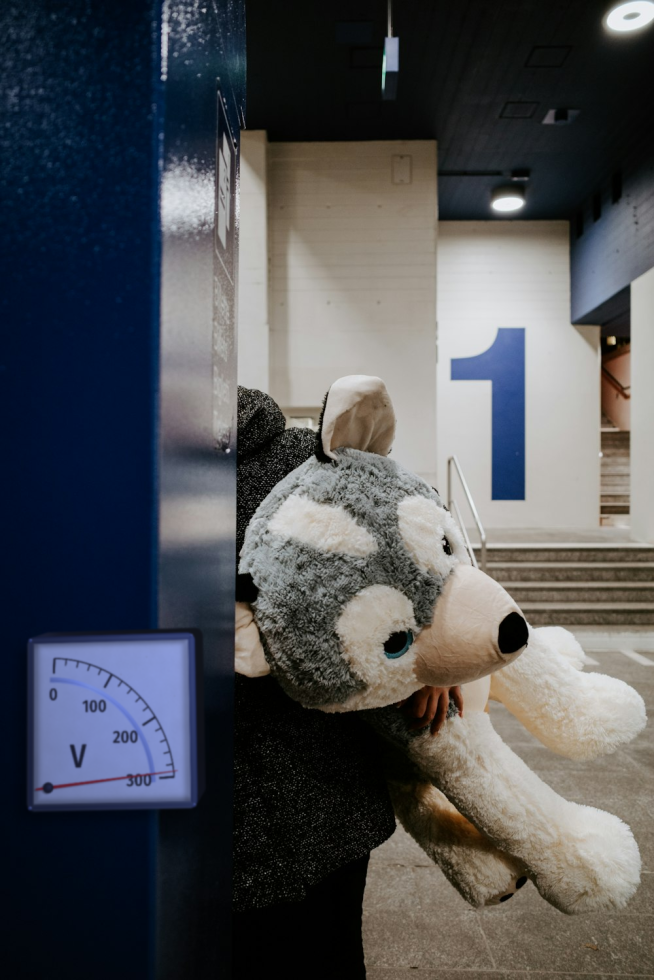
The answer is 290 V
